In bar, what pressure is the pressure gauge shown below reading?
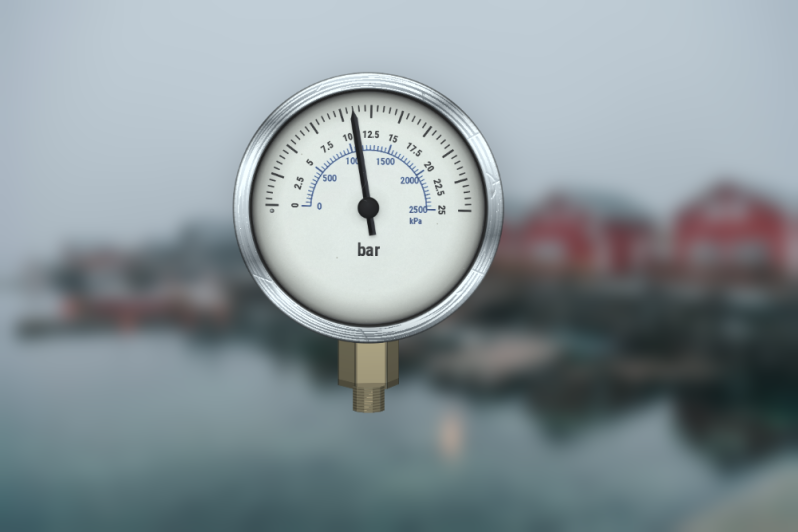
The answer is 11 bar
